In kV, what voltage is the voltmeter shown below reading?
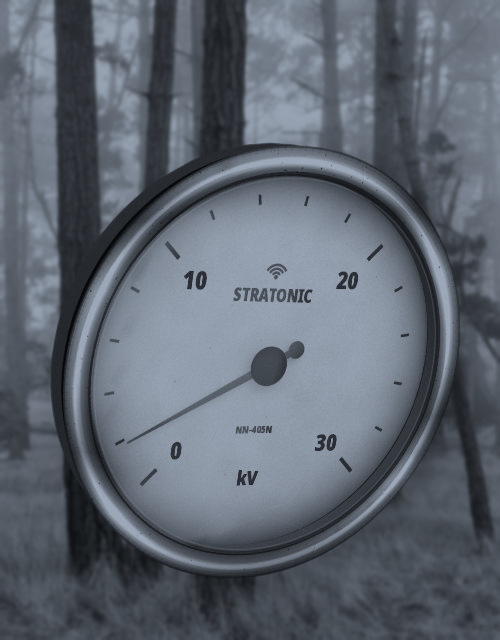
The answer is 2 kV
